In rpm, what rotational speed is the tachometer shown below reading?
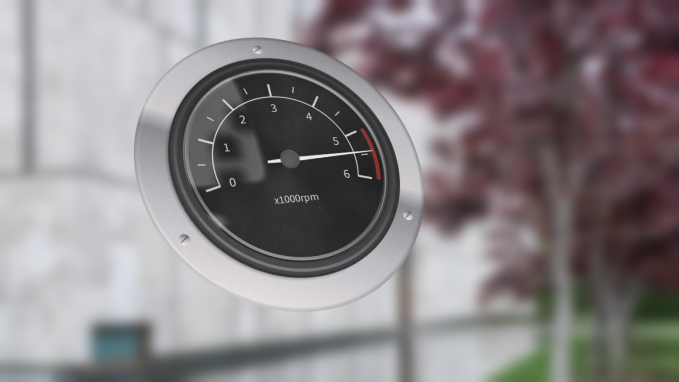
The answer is 5500 rpm
